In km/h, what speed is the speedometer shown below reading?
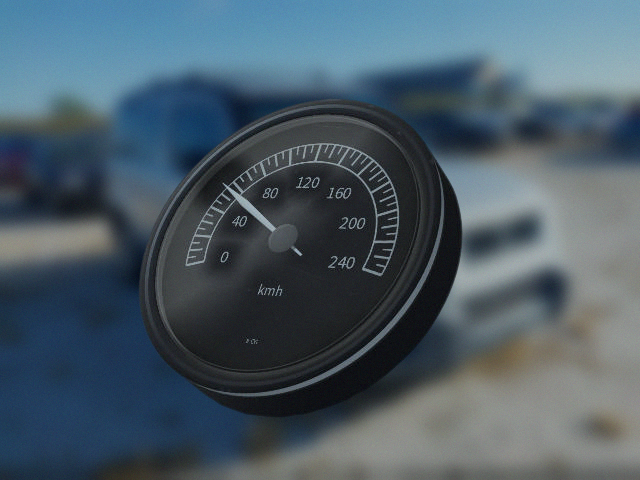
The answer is 55 km/h
